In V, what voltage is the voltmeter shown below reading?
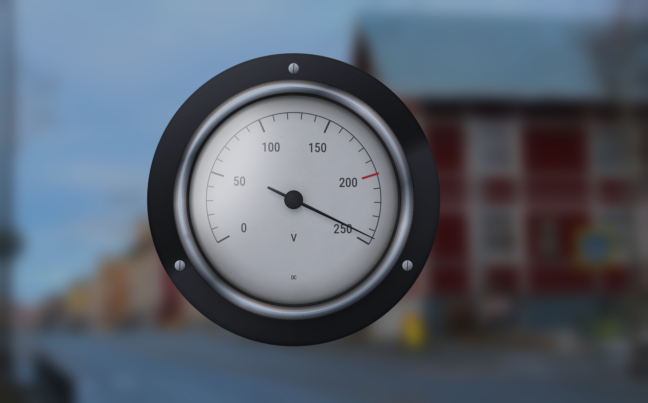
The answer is 245 V
